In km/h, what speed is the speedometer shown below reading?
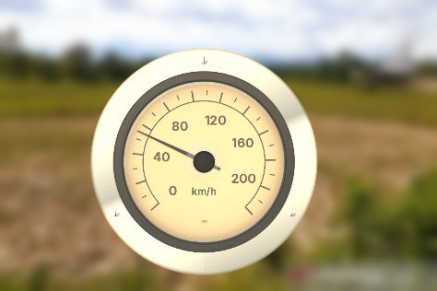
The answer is 55 km/h
